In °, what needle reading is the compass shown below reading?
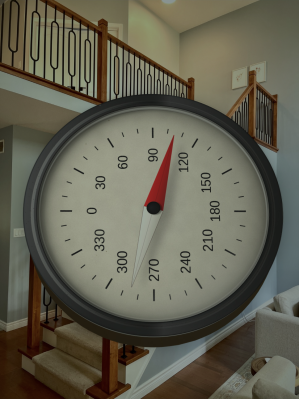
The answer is 105 °
